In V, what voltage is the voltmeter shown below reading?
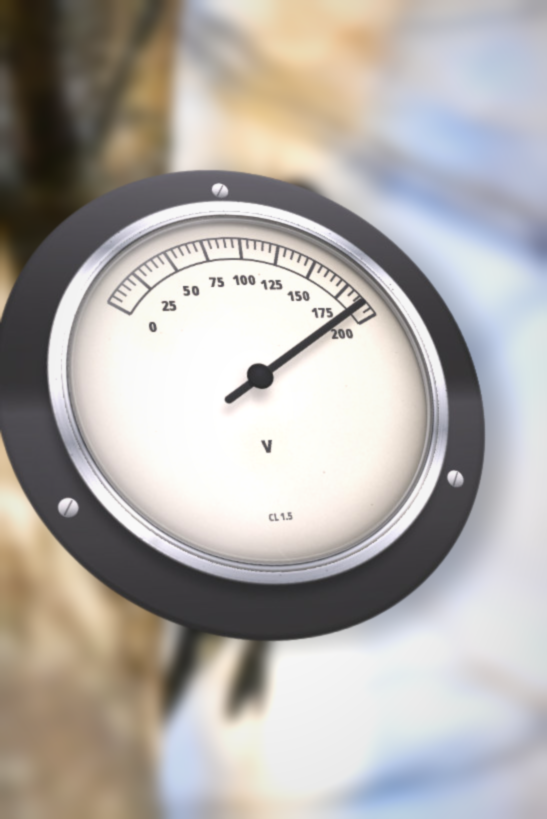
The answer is 190 V
